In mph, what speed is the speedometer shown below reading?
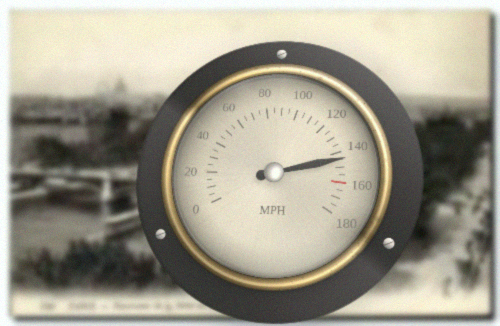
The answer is 145 mph
